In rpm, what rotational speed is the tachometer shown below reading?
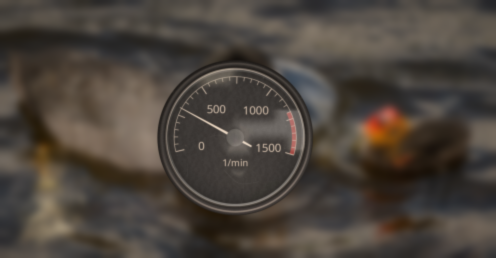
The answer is 300 rpm
